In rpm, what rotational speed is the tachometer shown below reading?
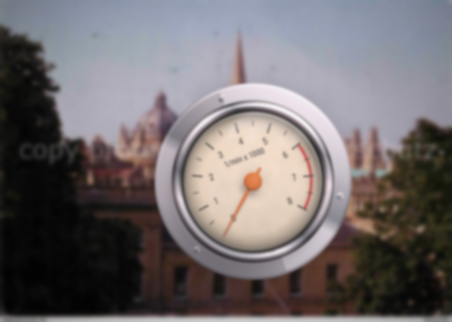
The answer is 0 rpm
